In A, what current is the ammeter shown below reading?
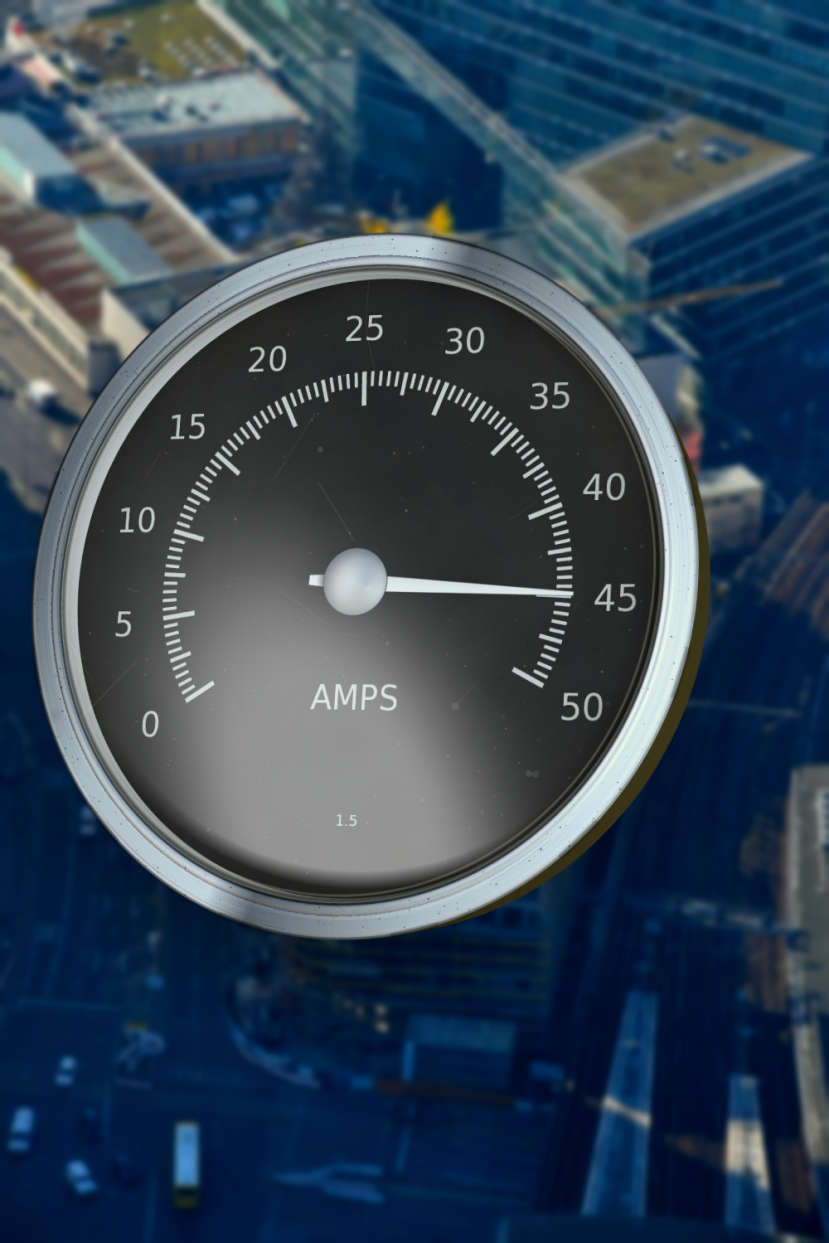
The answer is 45 A
